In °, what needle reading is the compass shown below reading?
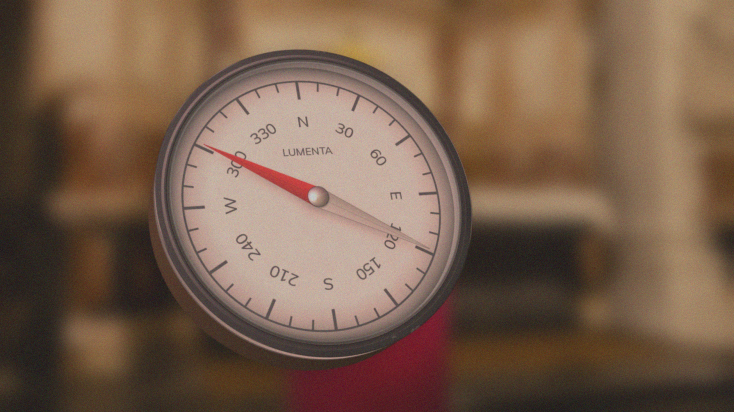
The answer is 300 °
